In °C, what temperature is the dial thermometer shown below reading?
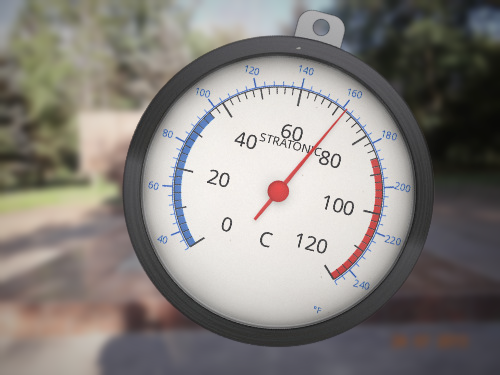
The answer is 72 °C
